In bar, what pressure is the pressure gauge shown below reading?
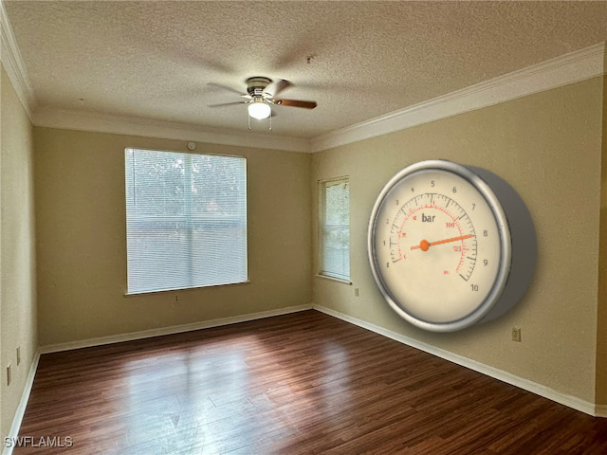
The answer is 8 bar
